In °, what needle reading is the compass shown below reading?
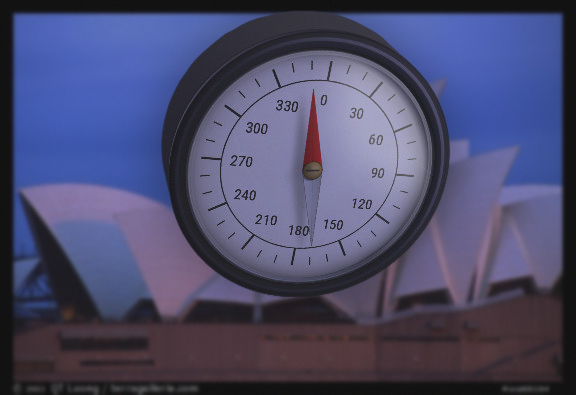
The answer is 350 °
